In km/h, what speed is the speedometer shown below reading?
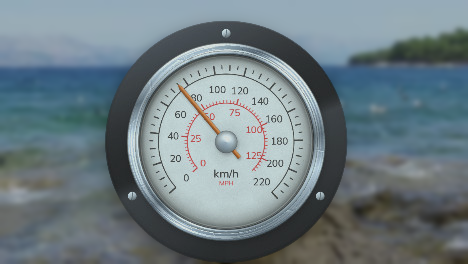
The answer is 75 km/h
